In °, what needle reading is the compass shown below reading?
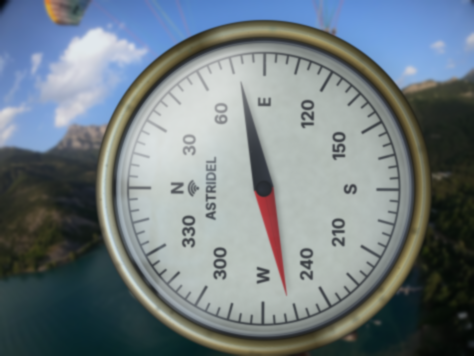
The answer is 257.5 °
